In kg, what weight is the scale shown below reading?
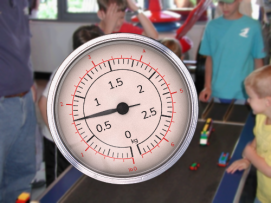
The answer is 0.75 kg
